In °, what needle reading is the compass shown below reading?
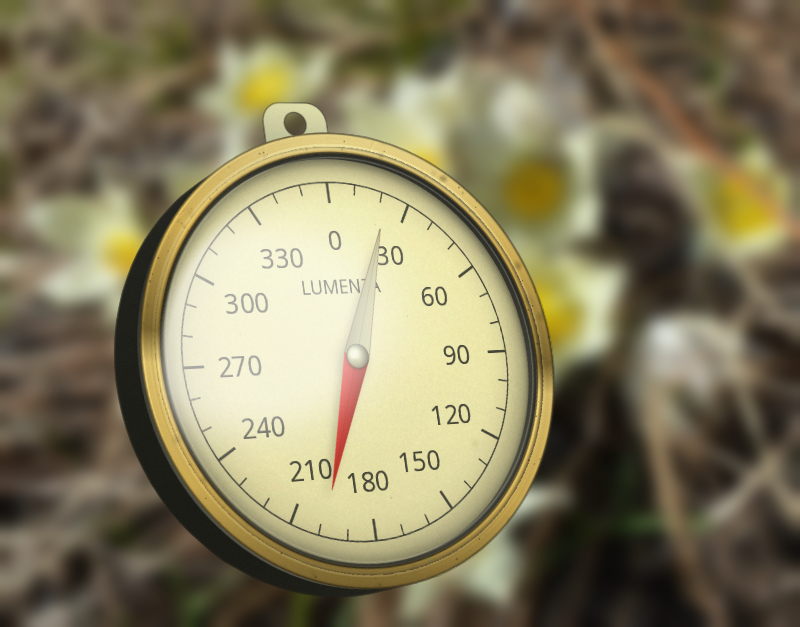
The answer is 200 °
